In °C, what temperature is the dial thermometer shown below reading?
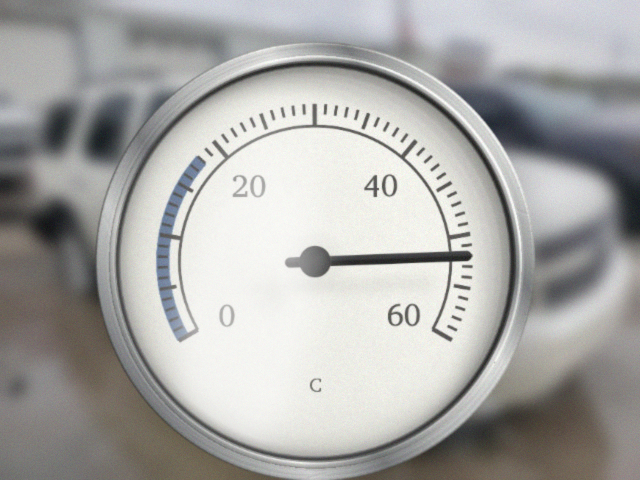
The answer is 52 °C
